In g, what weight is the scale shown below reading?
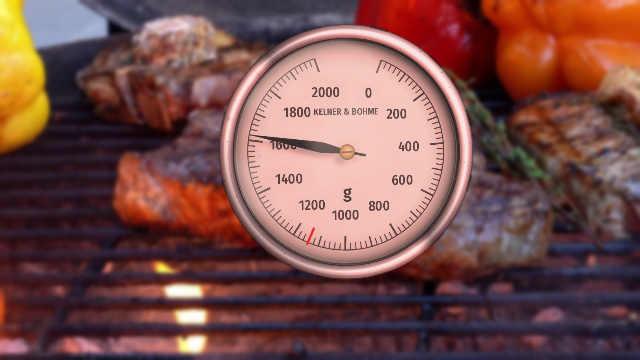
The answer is 1620 g
